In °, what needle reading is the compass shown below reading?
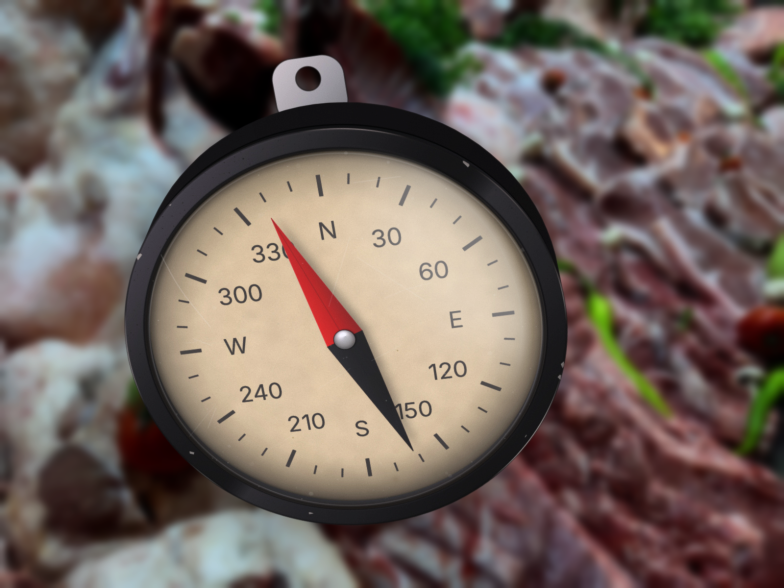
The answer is 340 °
